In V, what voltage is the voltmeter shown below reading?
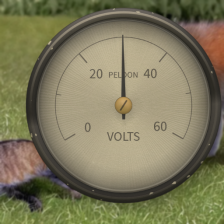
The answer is 30 V
